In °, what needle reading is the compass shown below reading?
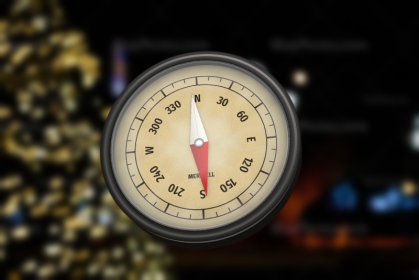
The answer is 175 °
